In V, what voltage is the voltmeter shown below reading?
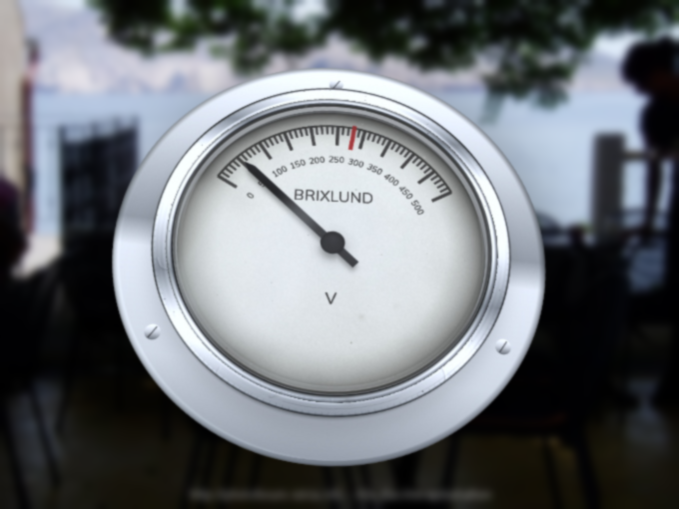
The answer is 50 V
